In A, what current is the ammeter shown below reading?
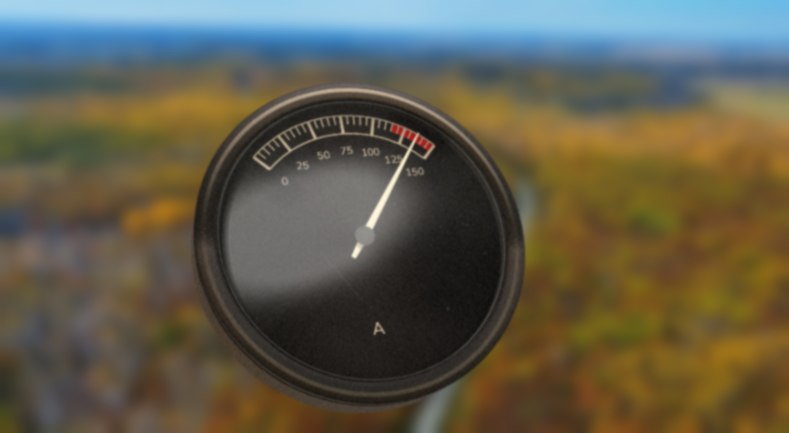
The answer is 135 A
